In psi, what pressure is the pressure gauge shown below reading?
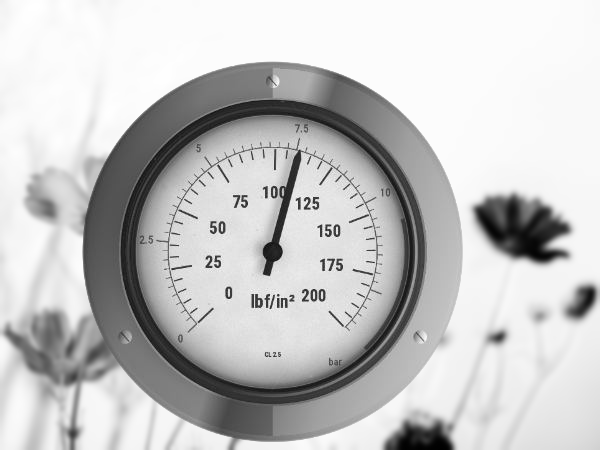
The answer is 110 psi
